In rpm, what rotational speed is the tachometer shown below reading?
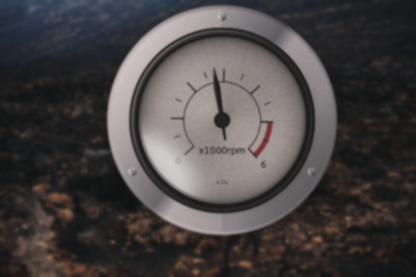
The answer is 2750 rpm
